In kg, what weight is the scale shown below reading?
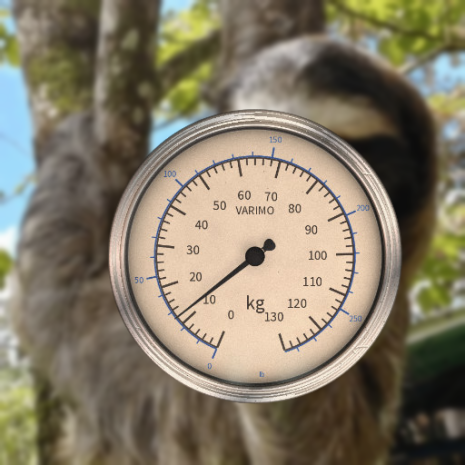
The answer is 12 kg
